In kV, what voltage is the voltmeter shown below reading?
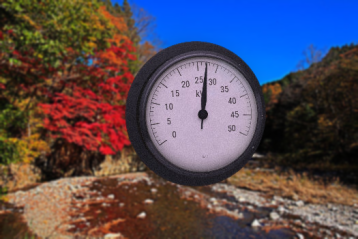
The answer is 27 kV
